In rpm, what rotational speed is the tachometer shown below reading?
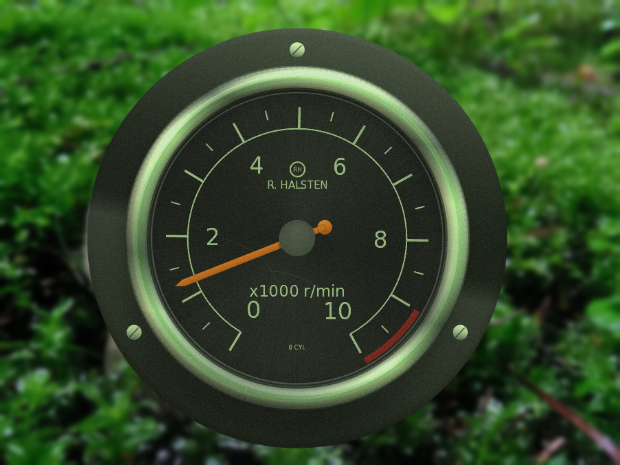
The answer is 1250 rpm
